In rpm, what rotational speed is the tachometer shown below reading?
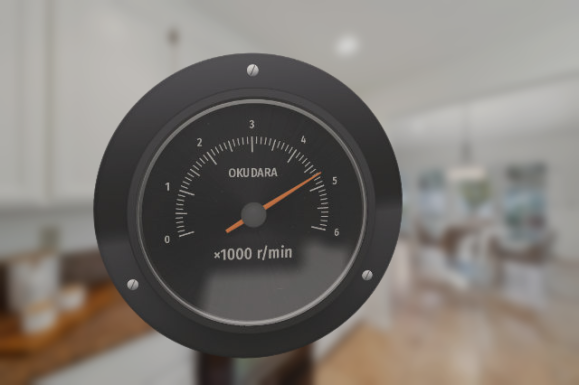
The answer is 4700 rpm
